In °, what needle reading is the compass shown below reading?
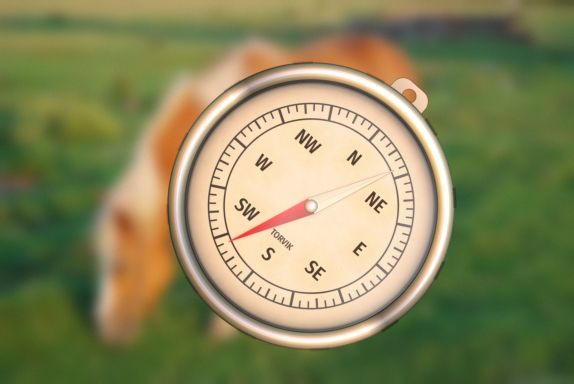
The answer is 205 °
